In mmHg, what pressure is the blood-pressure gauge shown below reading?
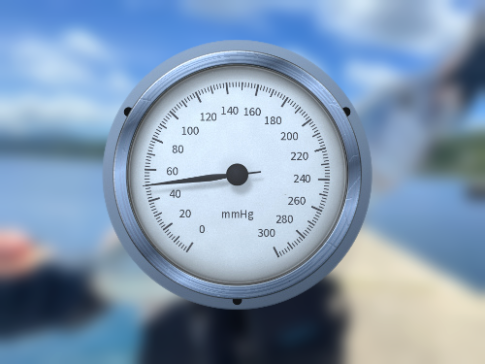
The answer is 50 mmHg
